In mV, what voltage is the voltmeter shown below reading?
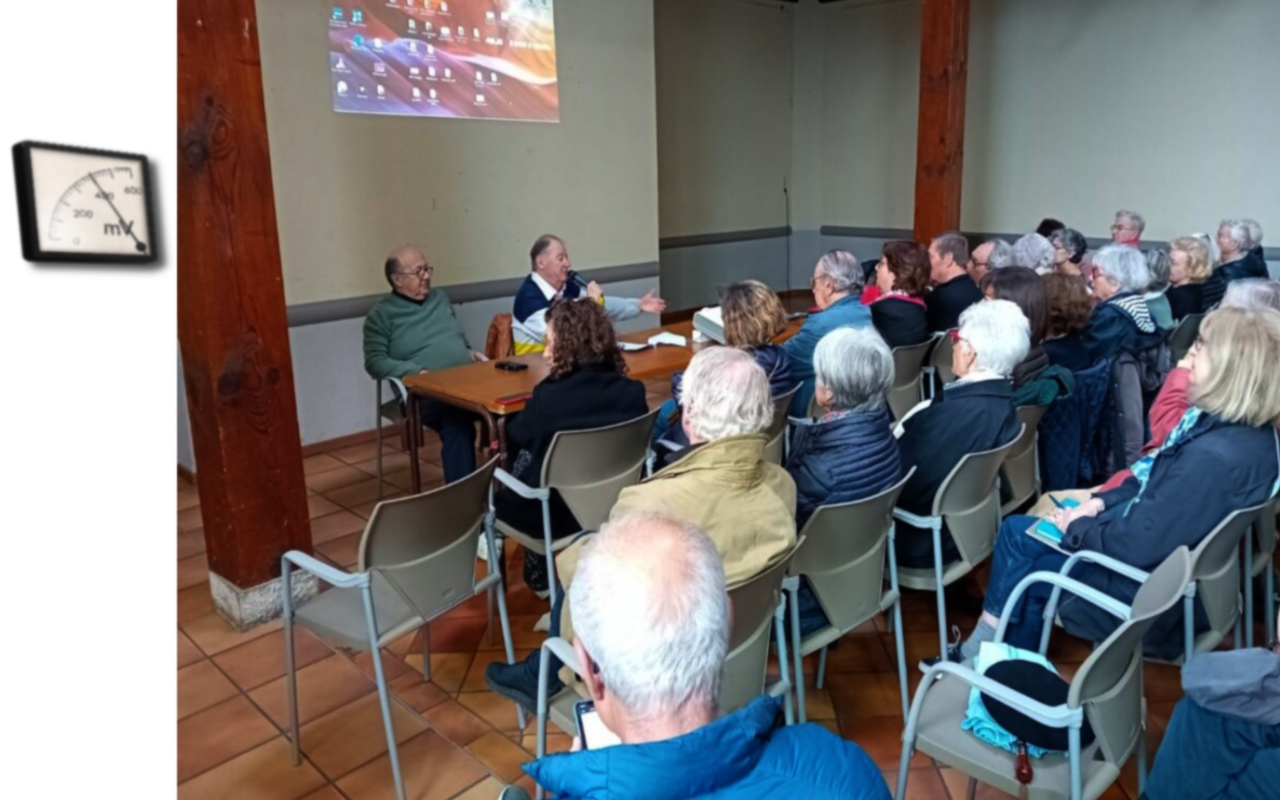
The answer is 400 mV
